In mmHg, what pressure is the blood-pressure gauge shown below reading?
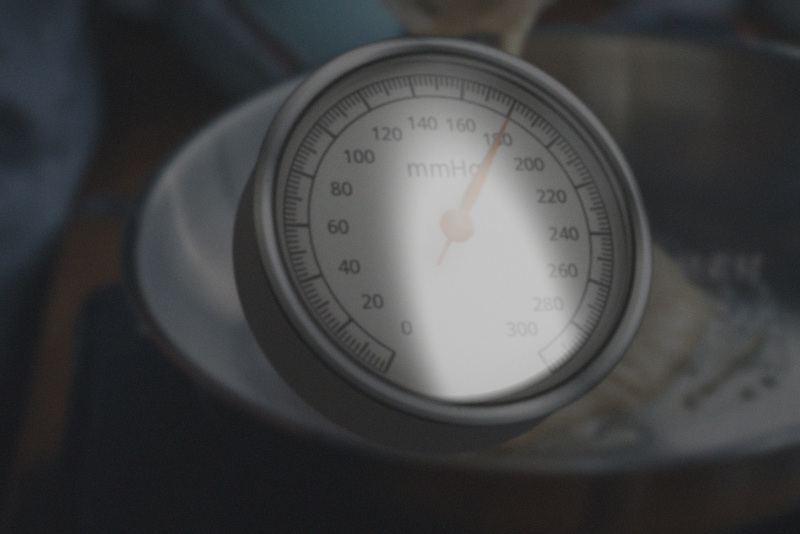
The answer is 180 mmHg
